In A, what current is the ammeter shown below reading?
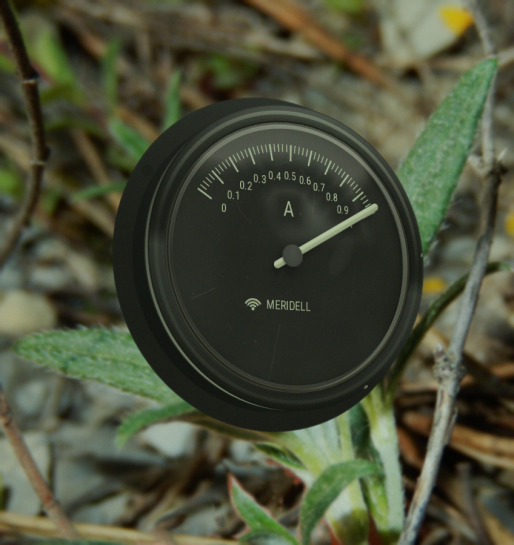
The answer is 0.98 A
